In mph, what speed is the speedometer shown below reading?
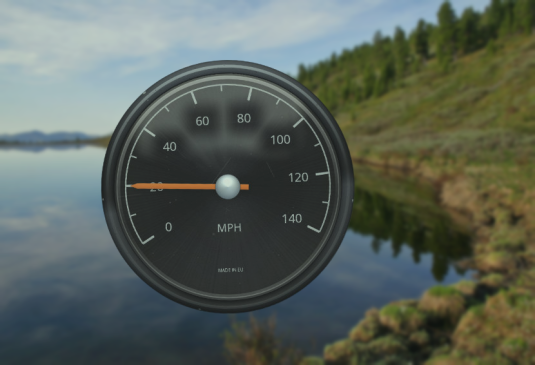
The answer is 20 mph
